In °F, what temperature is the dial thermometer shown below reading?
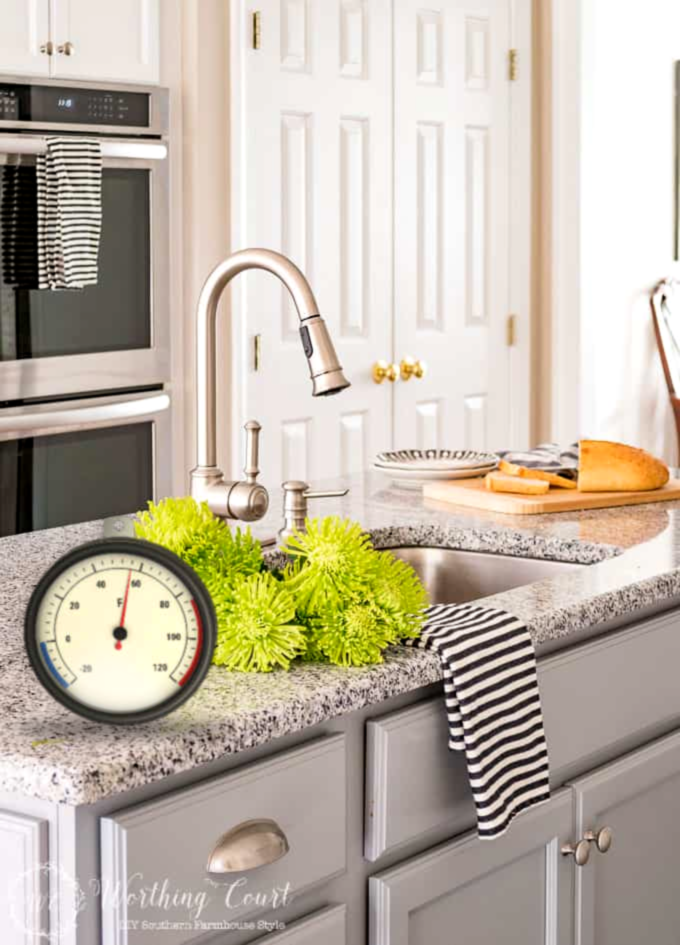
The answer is 56 °F
